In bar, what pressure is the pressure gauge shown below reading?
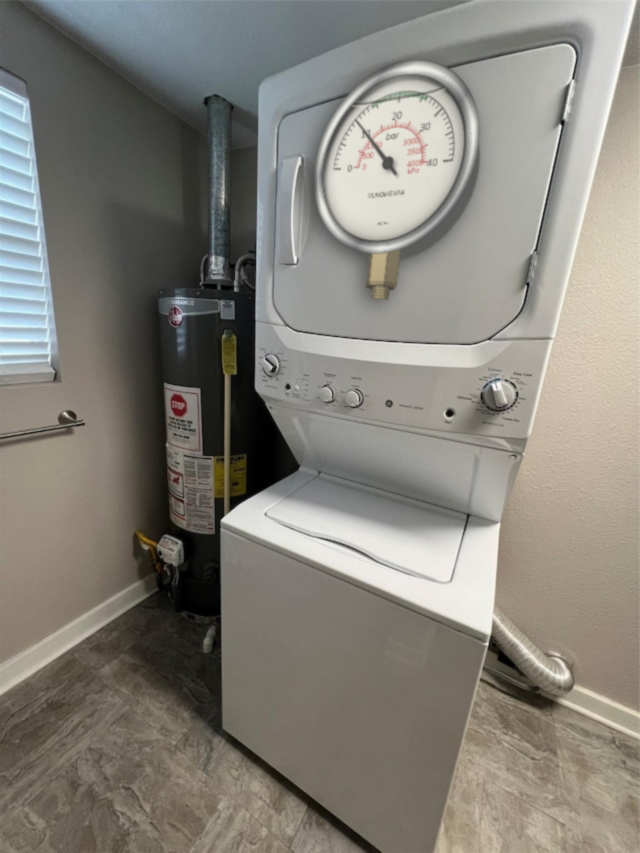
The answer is 10 bar
